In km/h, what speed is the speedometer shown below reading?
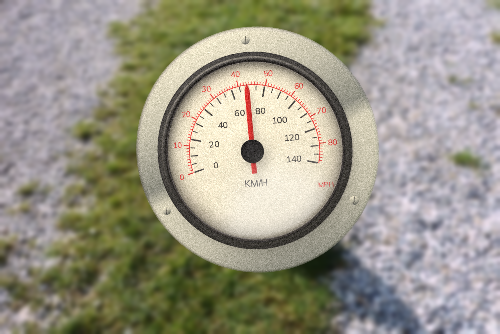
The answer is 70 km/h
